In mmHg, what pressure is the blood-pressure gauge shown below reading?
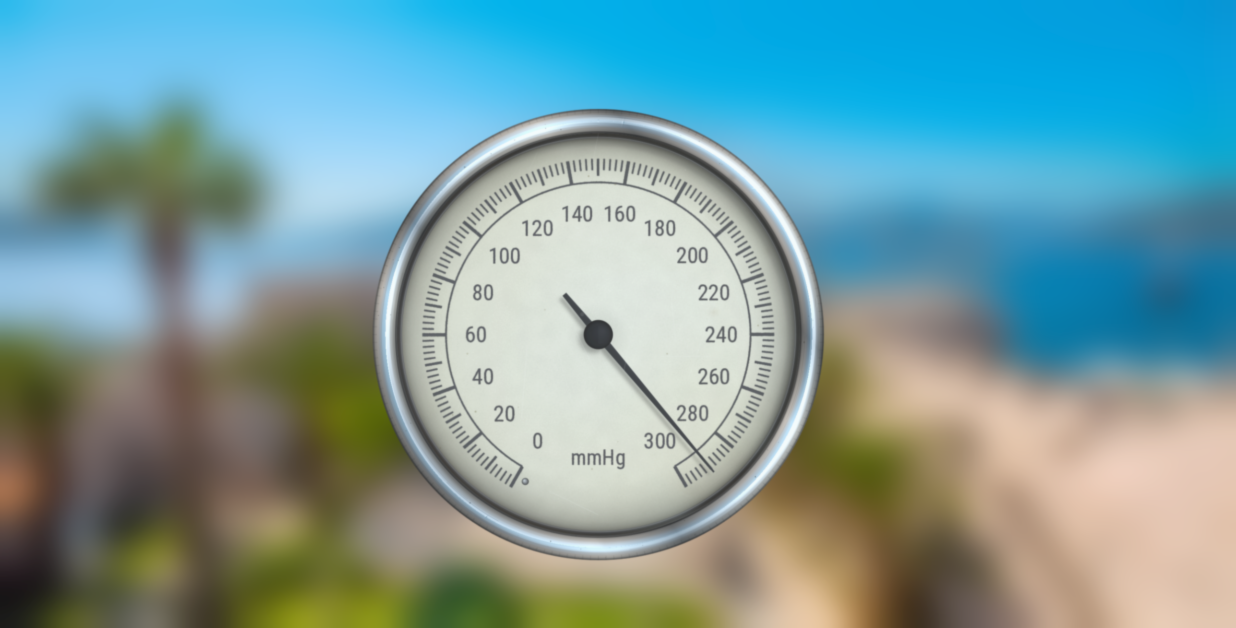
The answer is 290 mmHg
